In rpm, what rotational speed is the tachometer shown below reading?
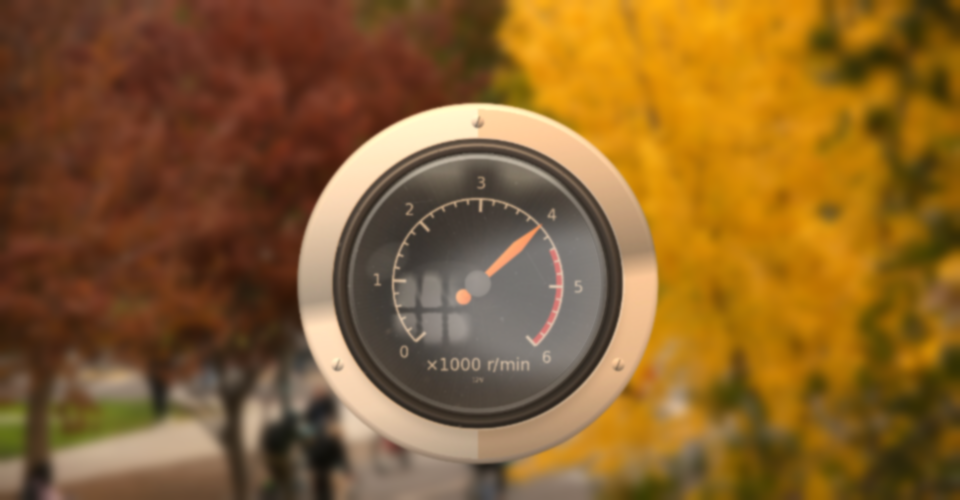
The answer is 4000 rpm
